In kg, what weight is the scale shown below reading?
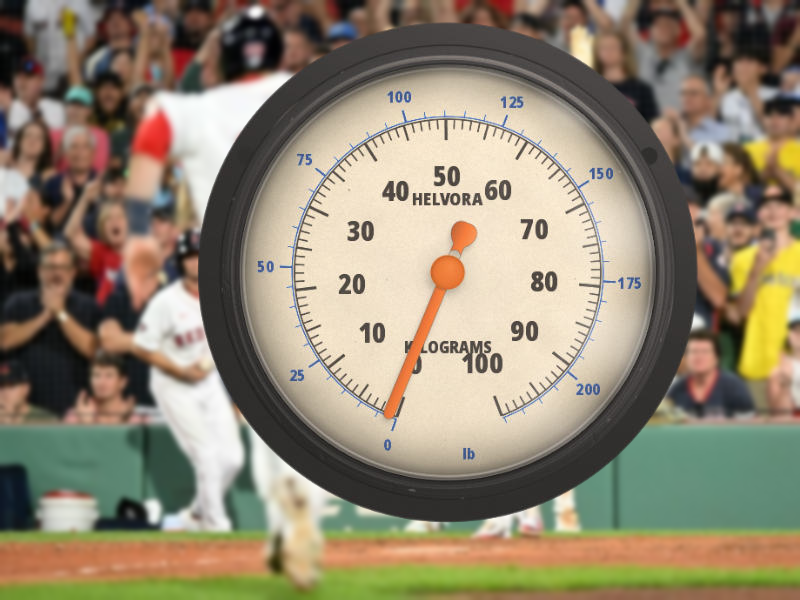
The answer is 1 kg
